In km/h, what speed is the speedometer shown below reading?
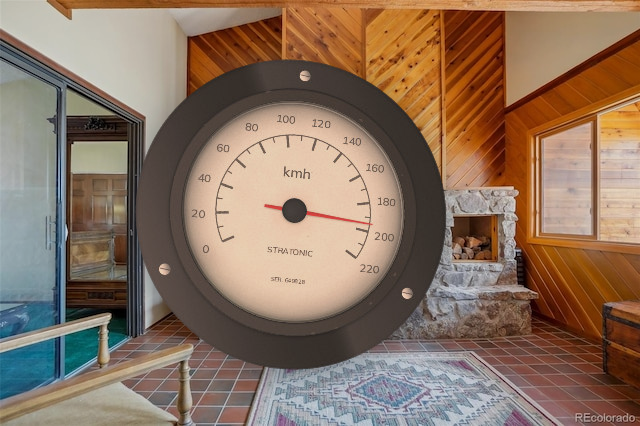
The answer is 195 km/h
